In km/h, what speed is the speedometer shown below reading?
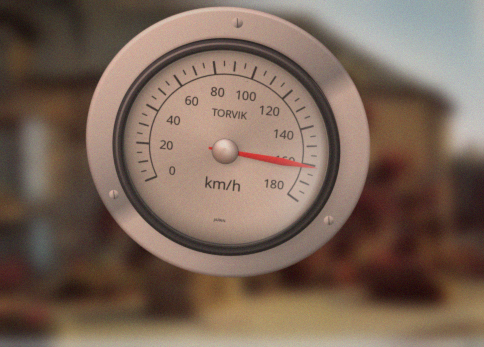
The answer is 160 km/h
